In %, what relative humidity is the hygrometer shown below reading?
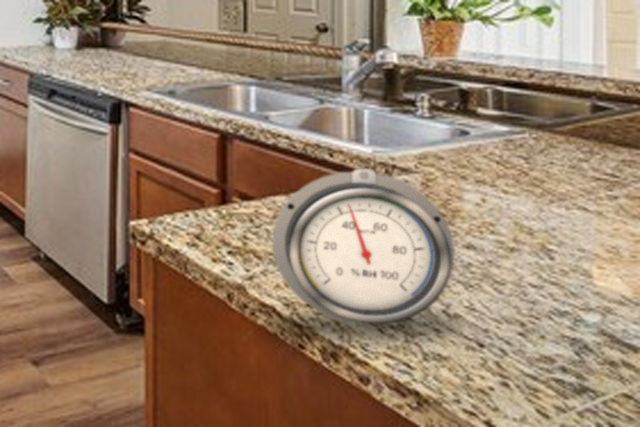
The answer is 44 %
